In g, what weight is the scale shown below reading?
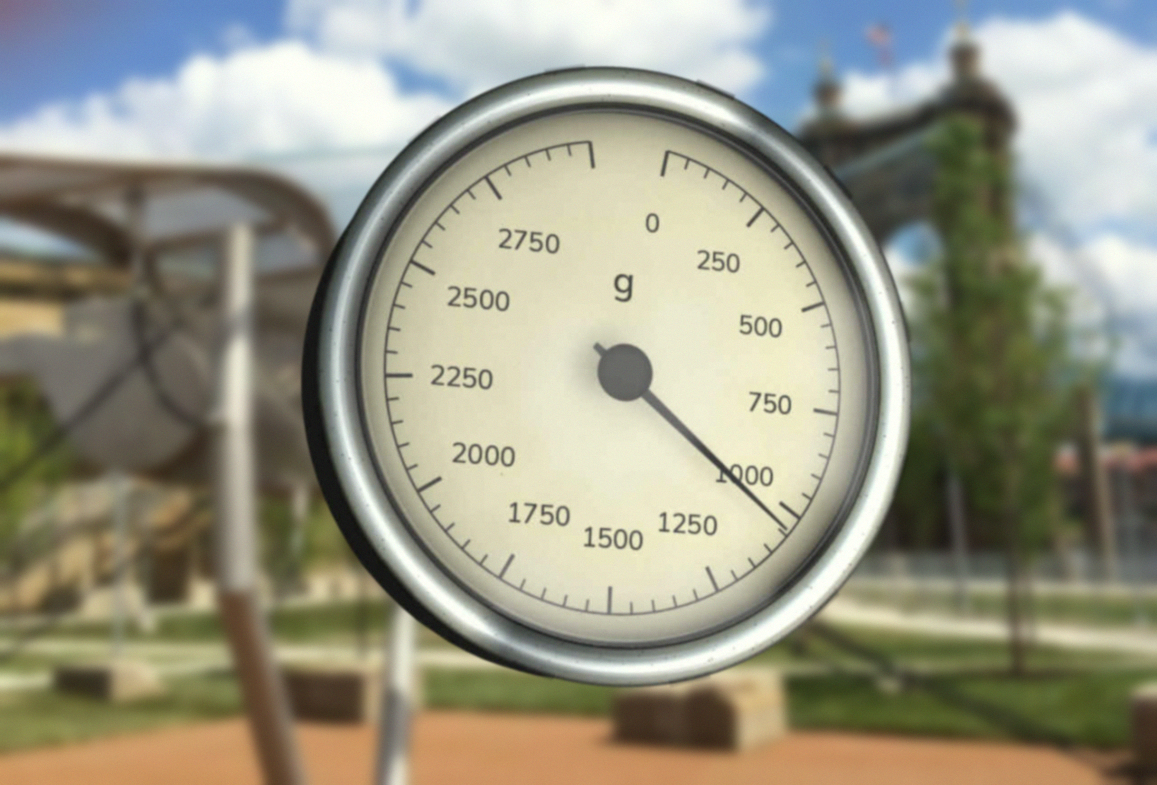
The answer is 1050 g
